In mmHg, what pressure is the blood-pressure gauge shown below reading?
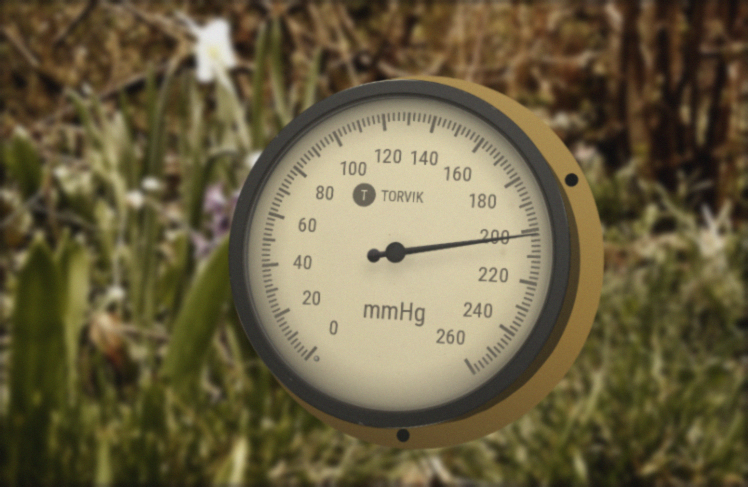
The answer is 202 mmHg
